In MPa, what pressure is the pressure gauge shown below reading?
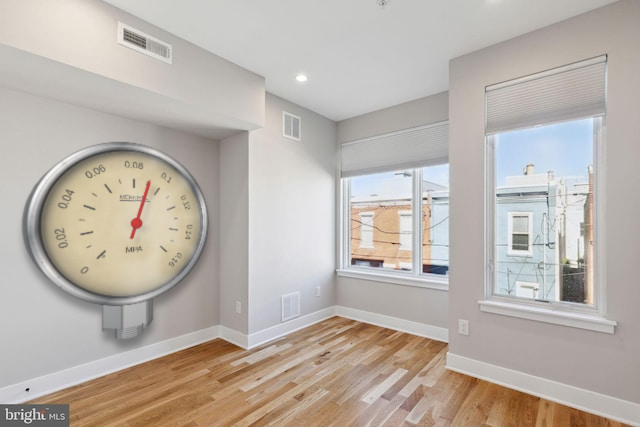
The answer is 0.09 MPa
